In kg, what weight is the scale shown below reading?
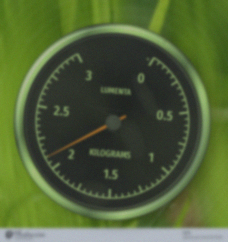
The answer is 2.1 kg
